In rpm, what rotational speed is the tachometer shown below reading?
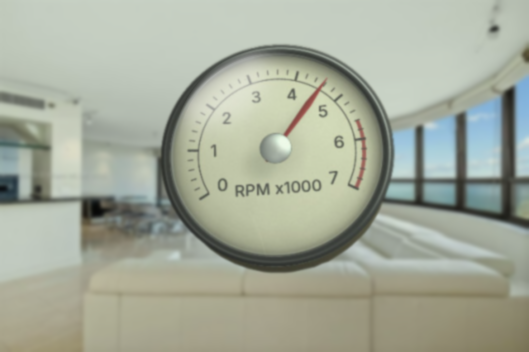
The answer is 4600 rpm
